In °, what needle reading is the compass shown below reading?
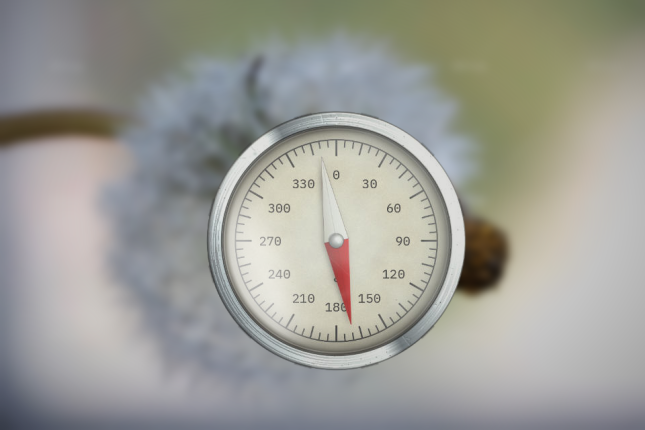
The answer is 170 °
